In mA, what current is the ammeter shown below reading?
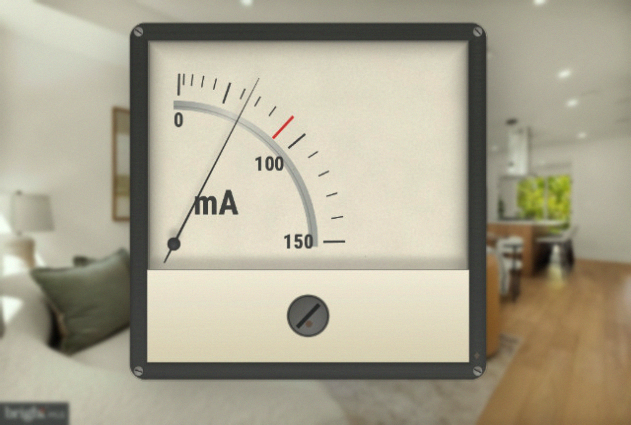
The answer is 65 mA
